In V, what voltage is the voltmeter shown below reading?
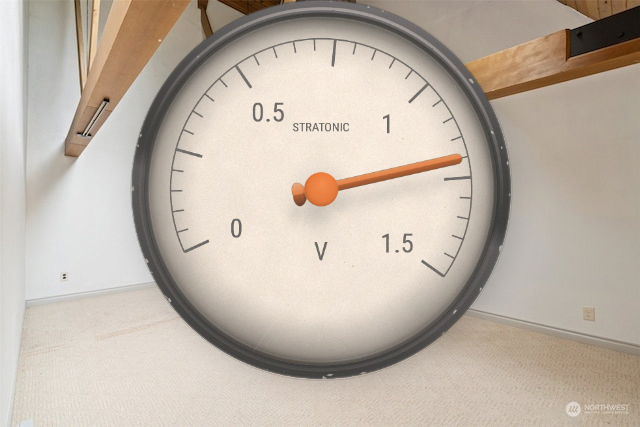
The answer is 1.2 V
